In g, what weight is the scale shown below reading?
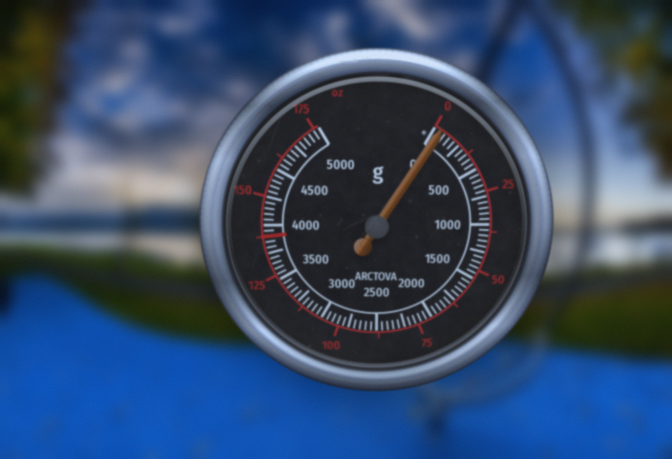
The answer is 50 g
